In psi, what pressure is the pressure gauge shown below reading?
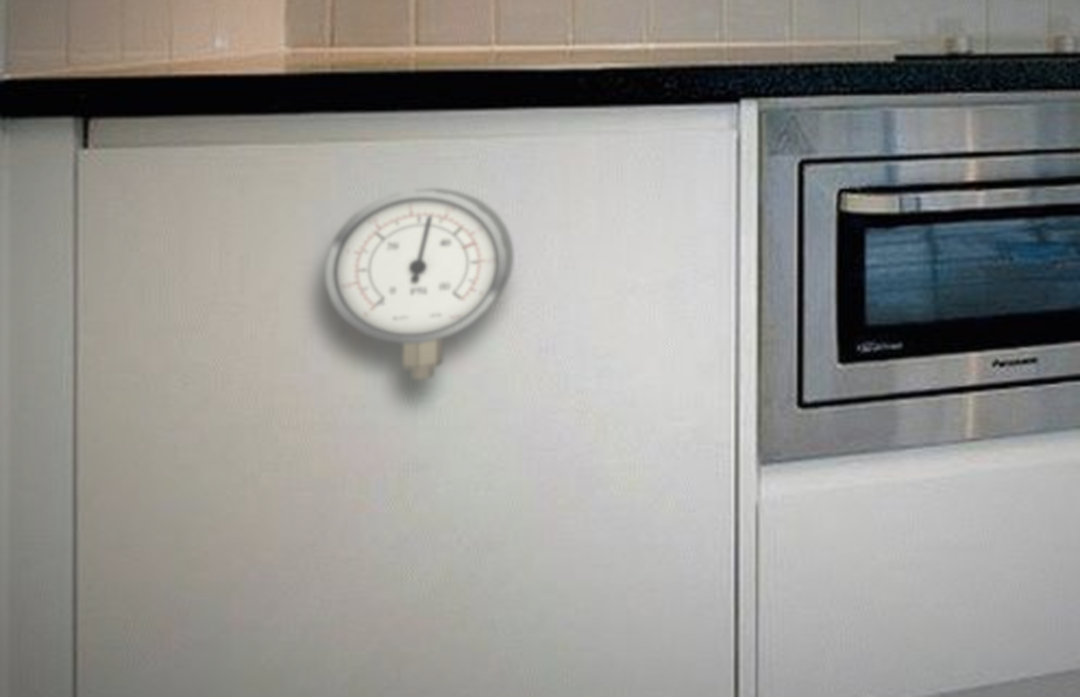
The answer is 32.5 psi
